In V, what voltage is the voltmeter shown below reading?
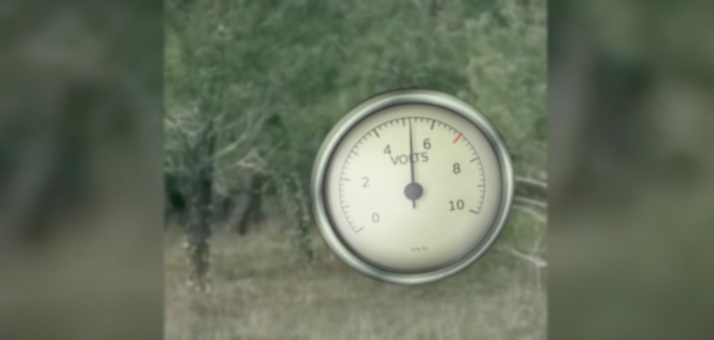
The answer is 5.2 V
